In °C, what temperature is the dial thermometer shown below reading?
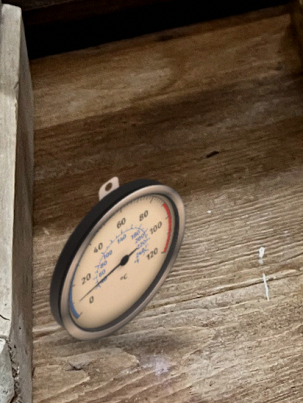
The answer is 10 °C
